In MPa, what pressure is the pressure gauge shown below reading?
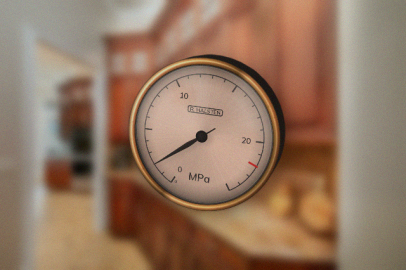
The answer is 2 MPa
